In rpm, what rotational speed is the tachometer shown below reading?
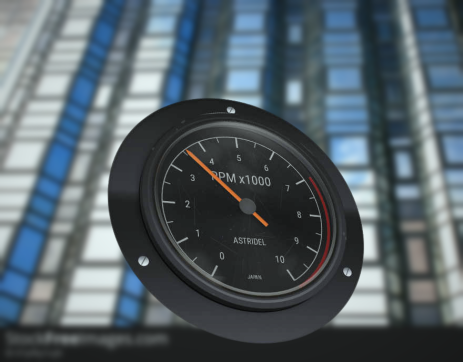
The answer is 3500 rpm
